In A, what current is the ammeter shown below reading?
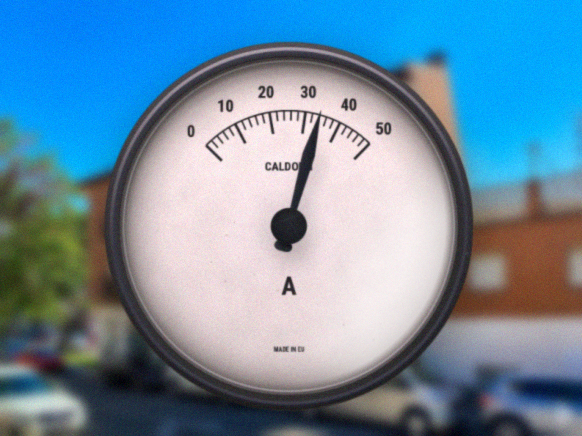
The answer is 34 A
